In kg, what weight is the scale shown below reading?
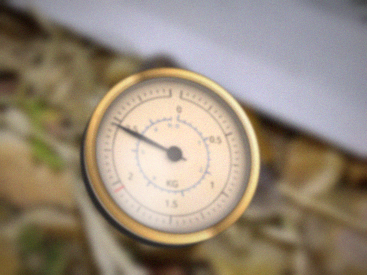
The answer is 2.45 kg
